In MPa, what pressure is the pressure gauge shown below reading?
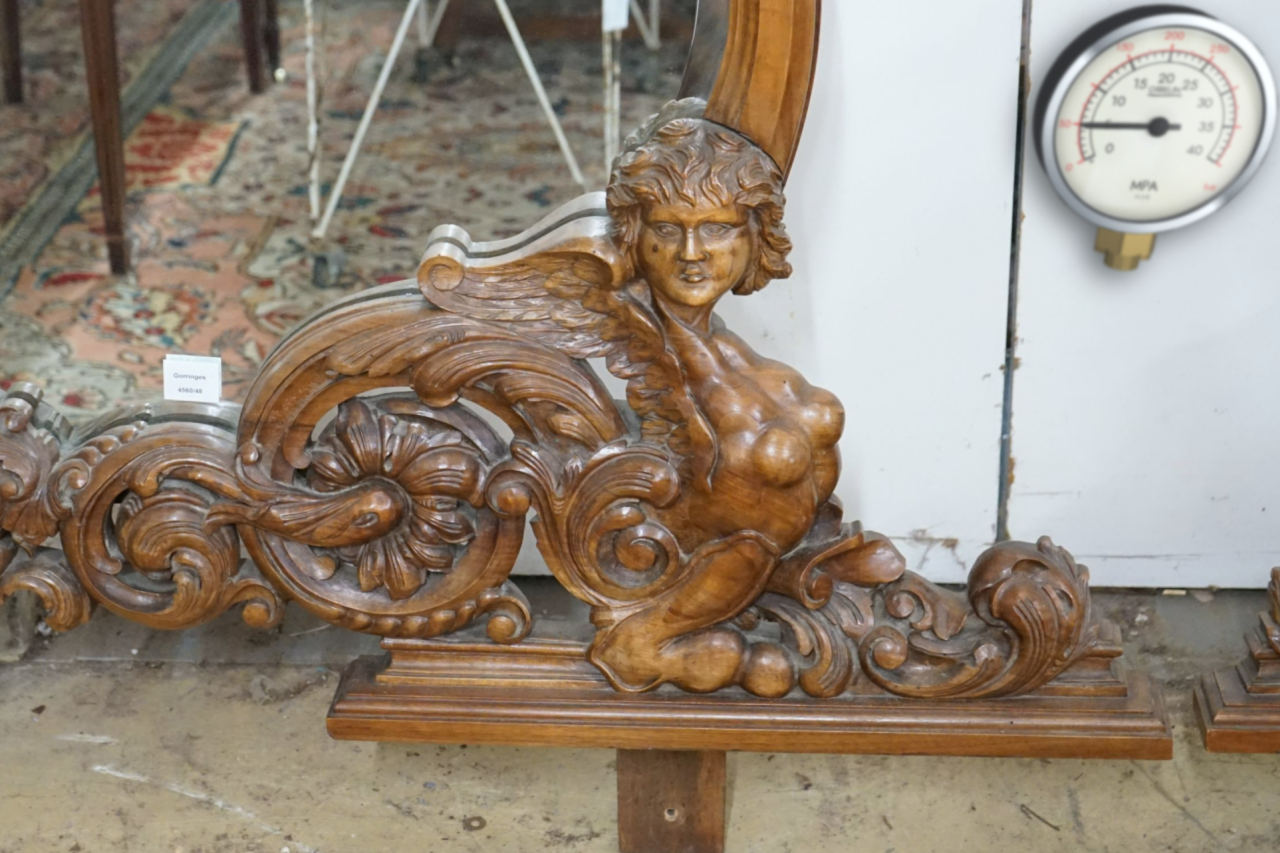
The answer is 5 MPa
